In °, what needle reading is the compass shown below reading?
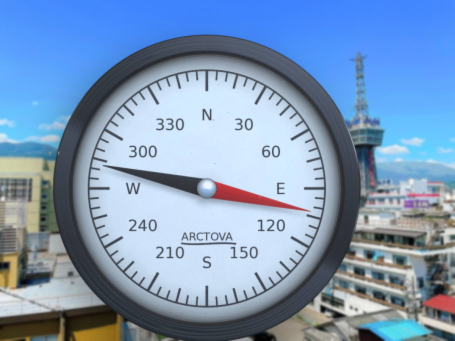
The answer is 102.5 °
